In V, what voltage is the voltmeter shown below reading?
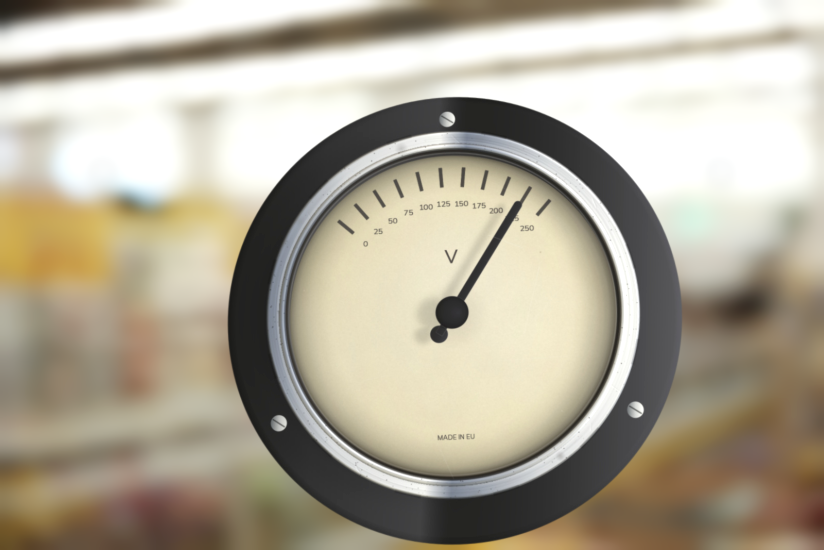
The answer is 225 V
